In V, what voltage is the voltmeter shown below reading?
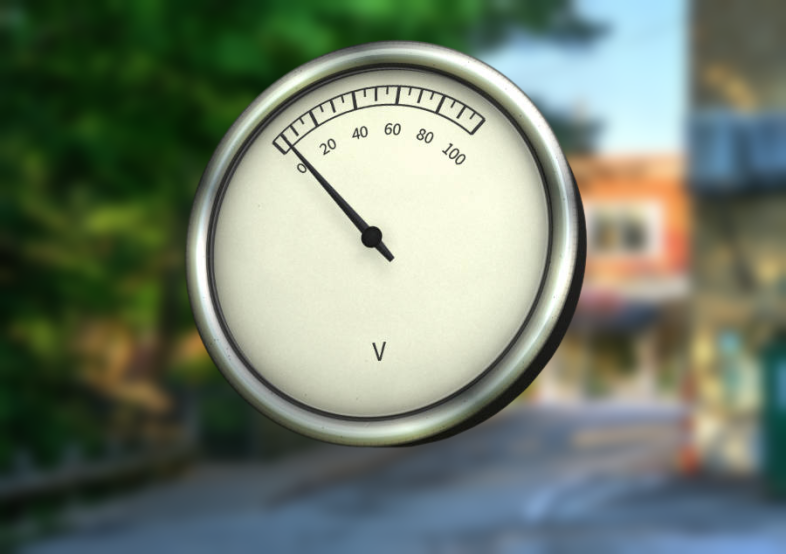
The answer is 5 V
